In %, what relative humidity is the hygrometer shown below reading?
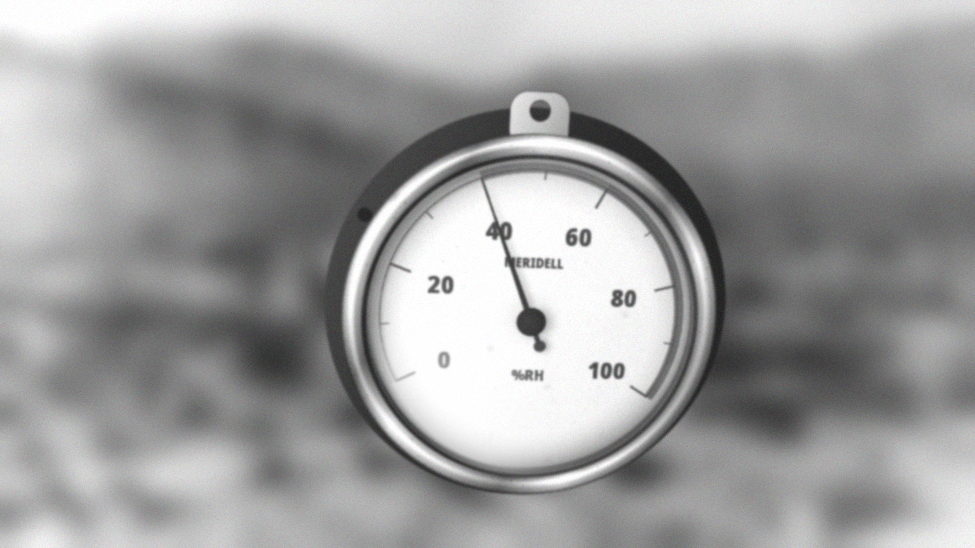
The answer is 40 %
